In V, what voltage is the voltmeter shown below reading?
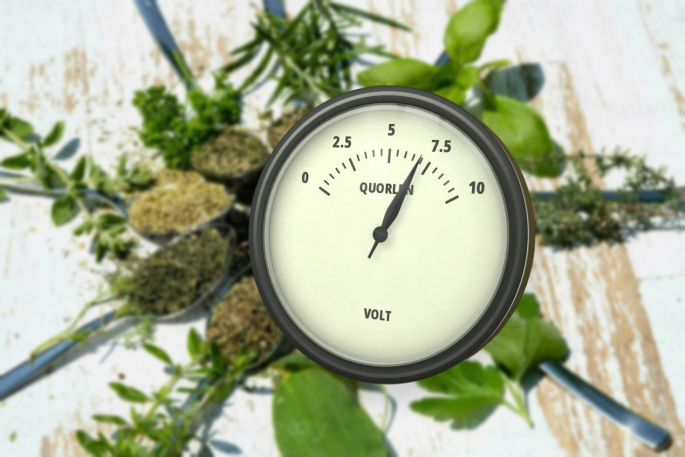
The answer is 7 V
